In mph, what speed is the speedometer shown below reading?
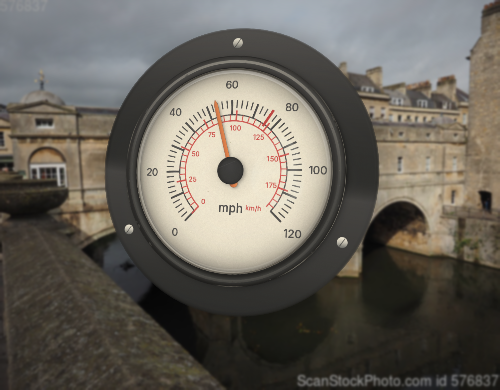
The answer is 54 mph
